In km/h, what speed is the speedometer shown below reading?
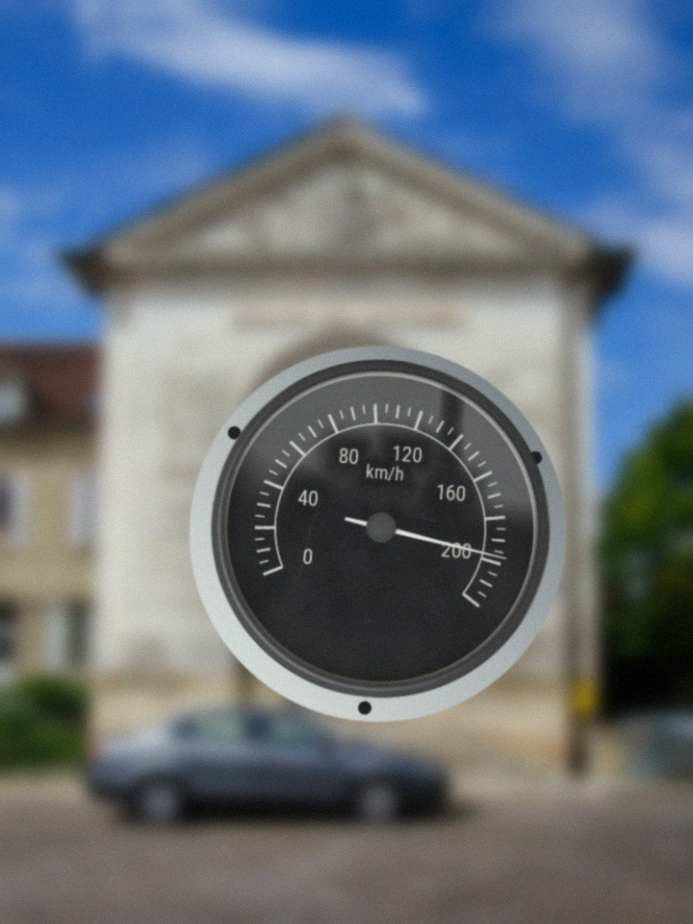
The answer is 197.5 km/h
